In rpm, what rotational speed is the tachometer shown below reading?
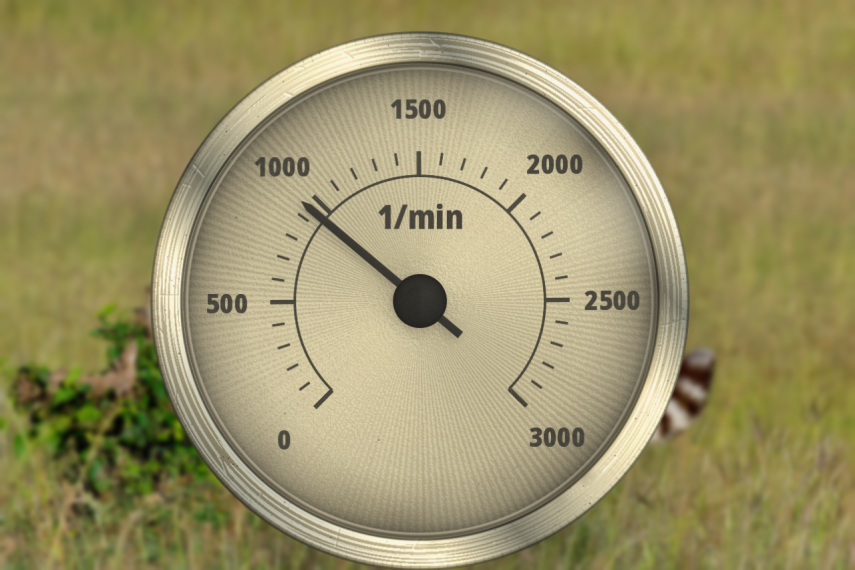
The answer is 950 rpm
